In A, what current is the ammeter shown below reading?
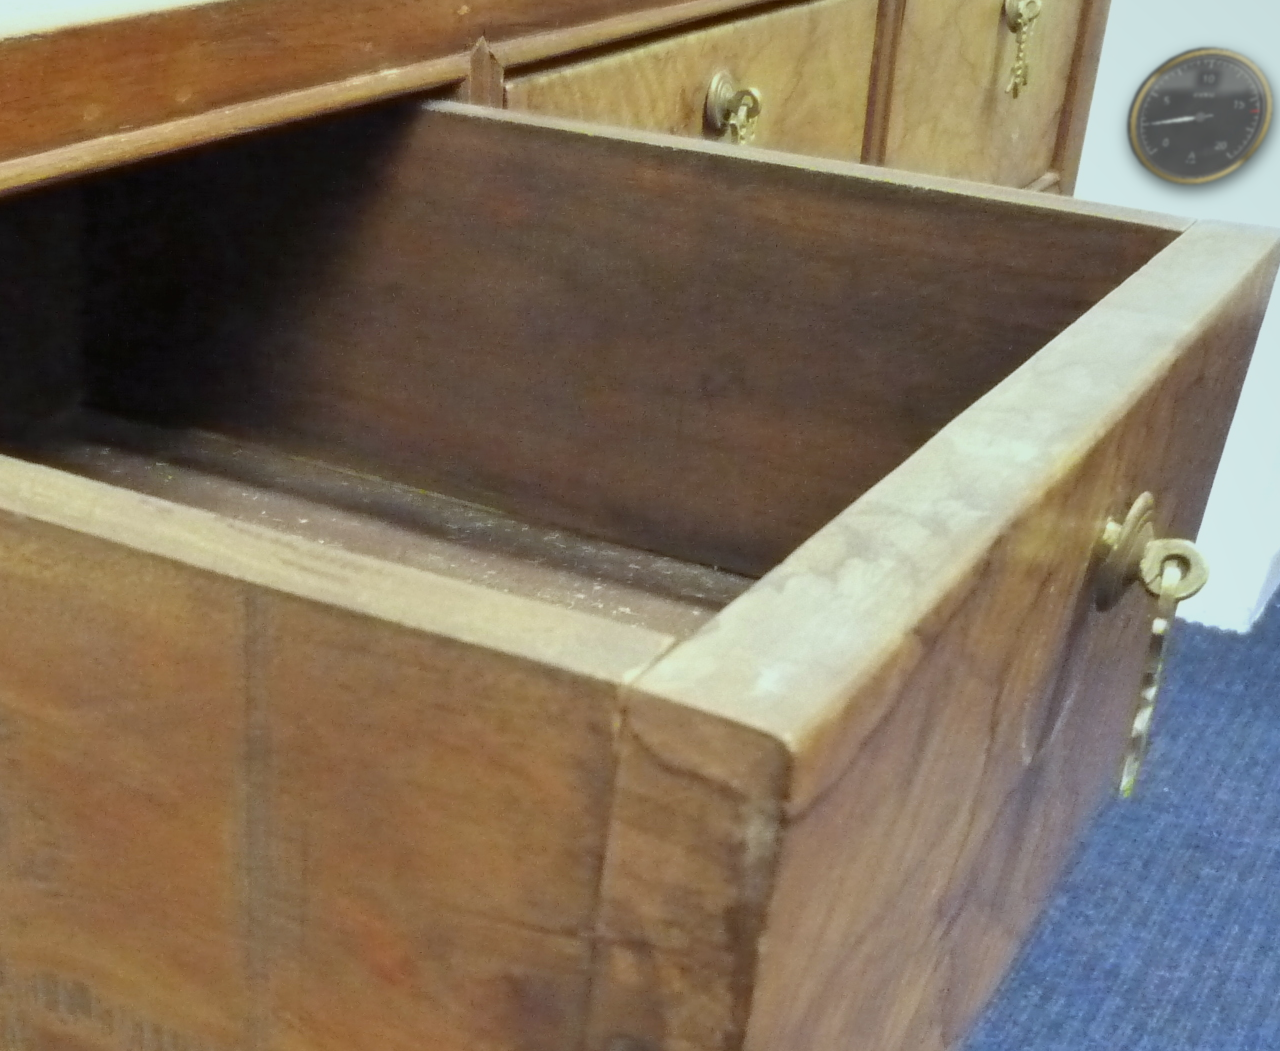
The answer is 2.5 A
